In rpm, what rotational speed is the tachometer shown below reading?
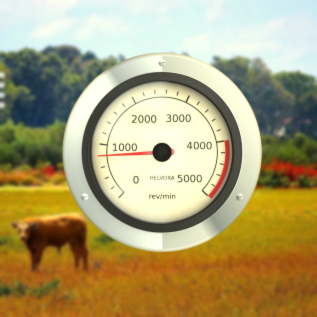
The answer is 800 rpm
